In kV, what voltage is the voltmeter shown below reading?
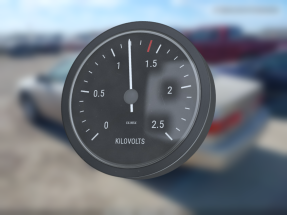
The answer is 1.2 kV
